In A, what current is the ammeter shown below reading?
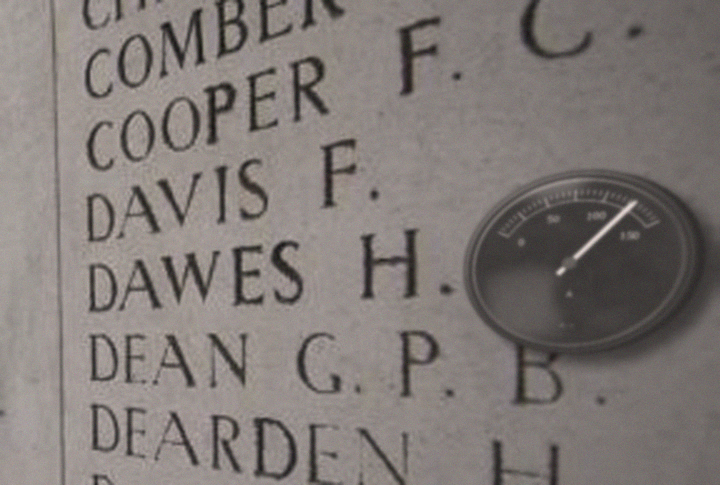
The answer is 125 A
